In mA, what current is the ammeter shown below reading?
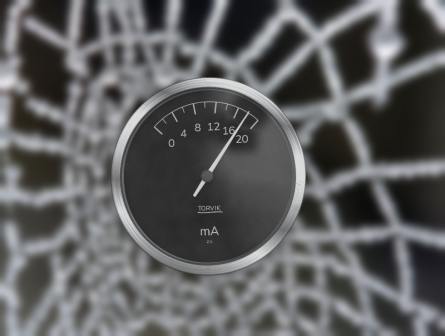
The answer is 18 mA
